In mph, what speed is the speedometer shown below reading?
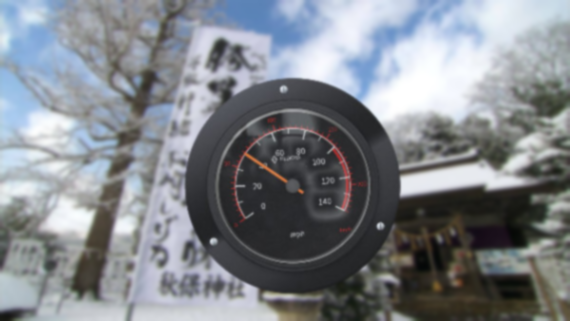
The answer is 40 mph
